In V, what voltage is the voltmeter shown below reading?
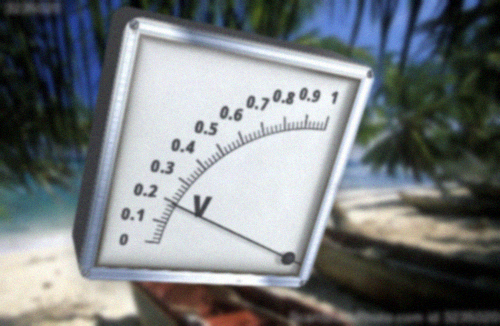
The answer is 0.2 V
